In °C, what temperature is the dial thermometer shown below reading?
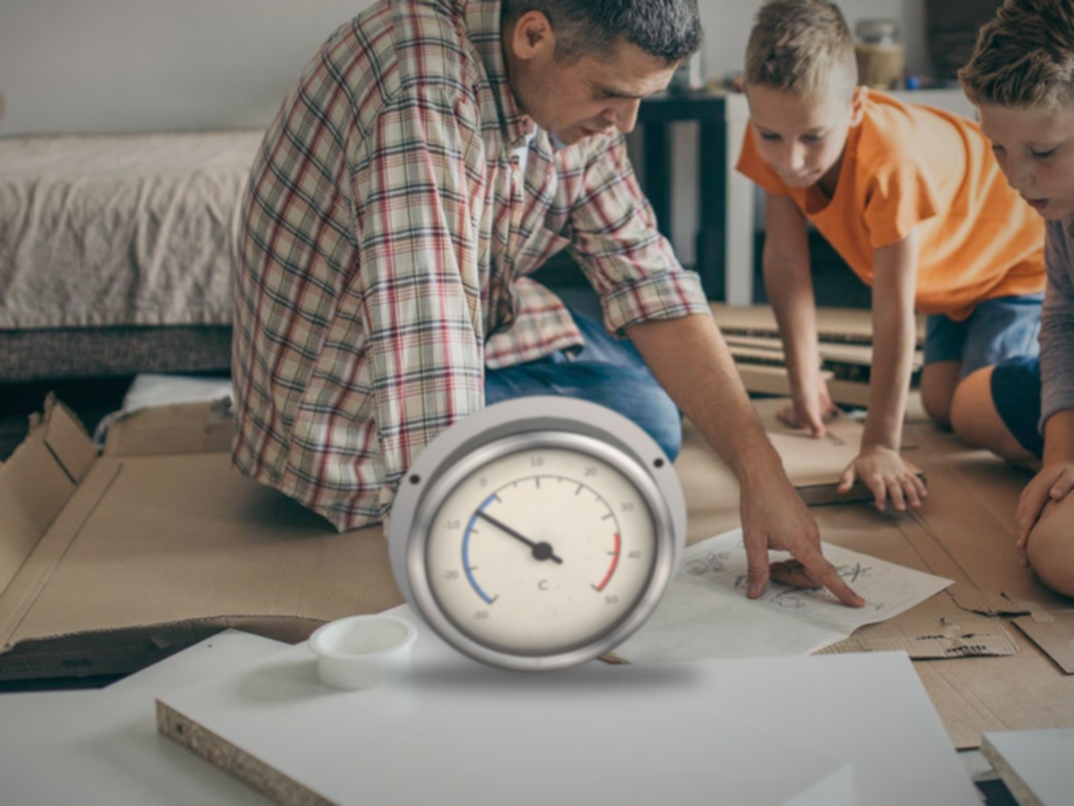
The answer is -5 °C
